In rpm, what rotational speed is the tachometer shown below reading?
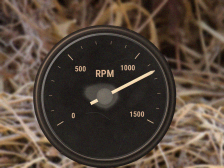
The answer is 1150 rpm
